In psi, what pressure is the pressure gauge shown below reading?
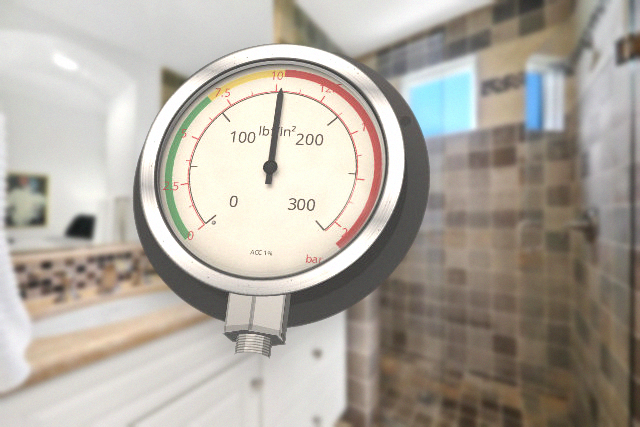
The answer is 150 psi
